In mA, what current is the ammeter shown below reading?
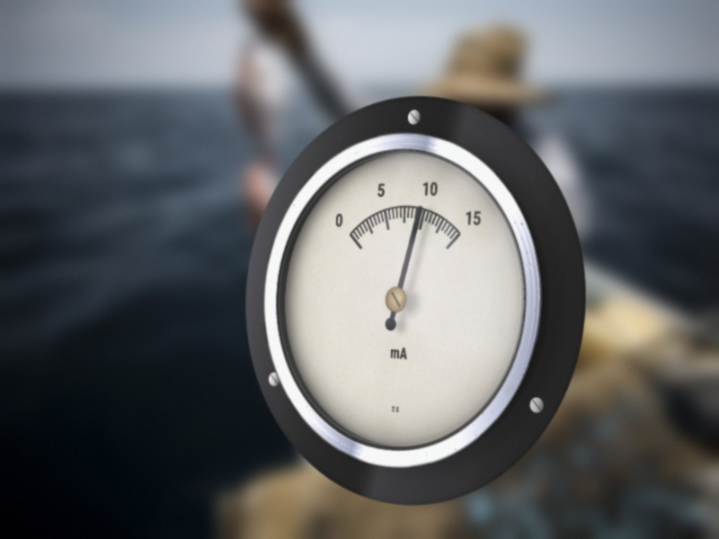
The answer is 10 mA
